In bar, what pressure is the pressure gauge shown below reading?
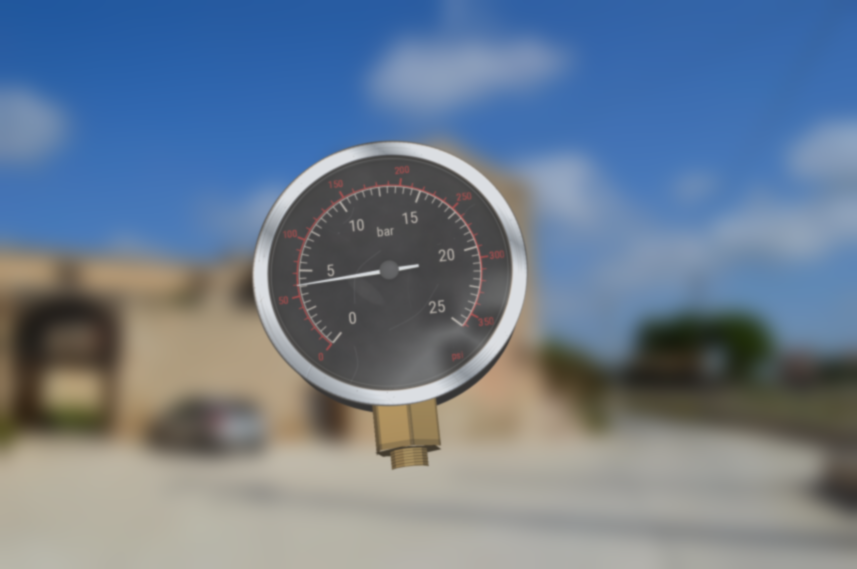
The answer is 4 bar
